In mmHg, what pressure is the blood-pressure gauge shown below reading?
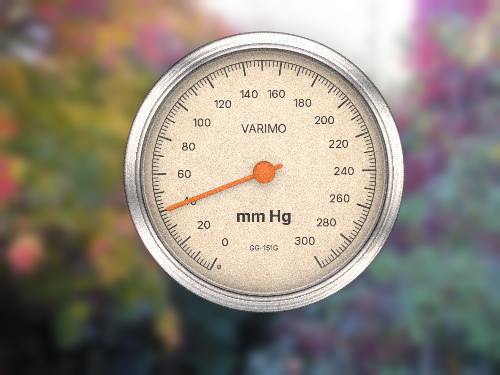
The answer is 40 mmHg
